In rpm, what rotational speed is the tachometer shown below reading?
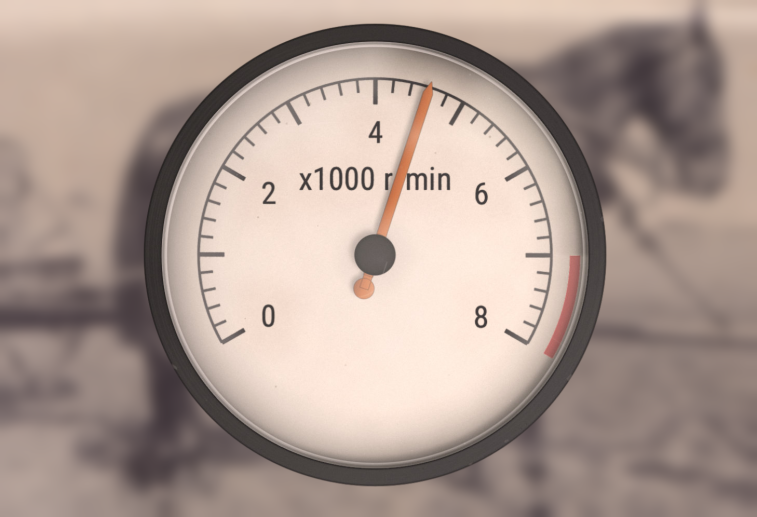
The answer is 4600 rpm
